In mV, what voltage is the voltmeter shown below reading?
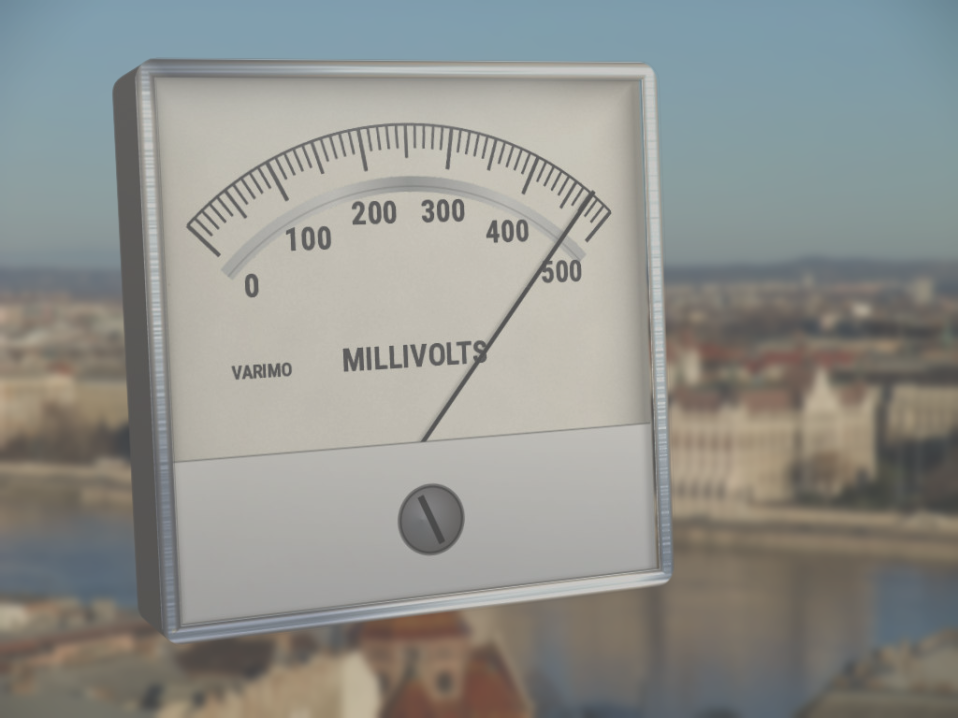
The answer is 470 mV
